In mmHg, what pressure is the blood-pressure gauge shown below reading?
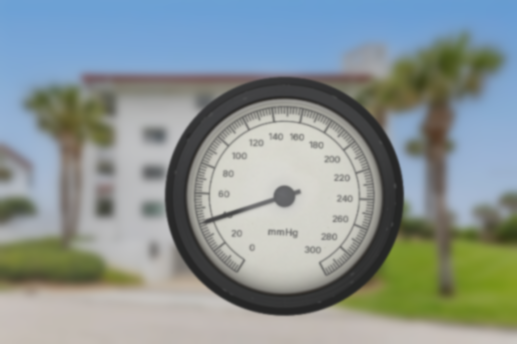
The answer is 40 mmHg
